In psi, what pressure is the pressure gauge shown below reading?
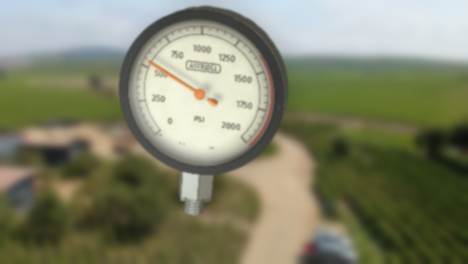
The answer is 550 psi
